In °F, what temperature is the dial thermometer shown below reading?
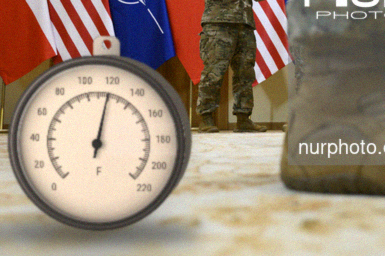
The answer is 120 °F
